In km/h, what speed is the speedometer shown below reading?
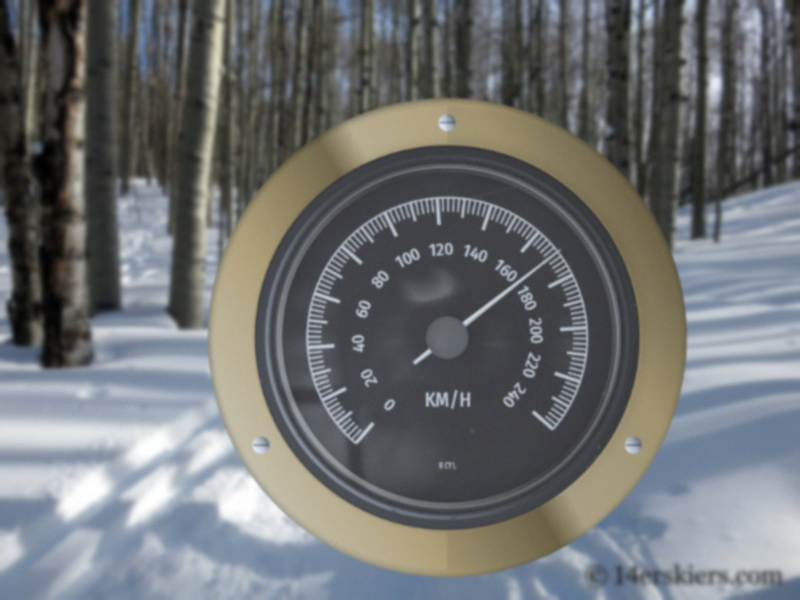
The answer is 170 km/h
